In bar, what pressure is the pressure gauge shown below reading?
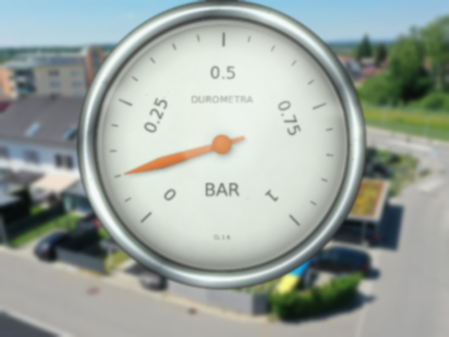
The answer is 0.1 bar
